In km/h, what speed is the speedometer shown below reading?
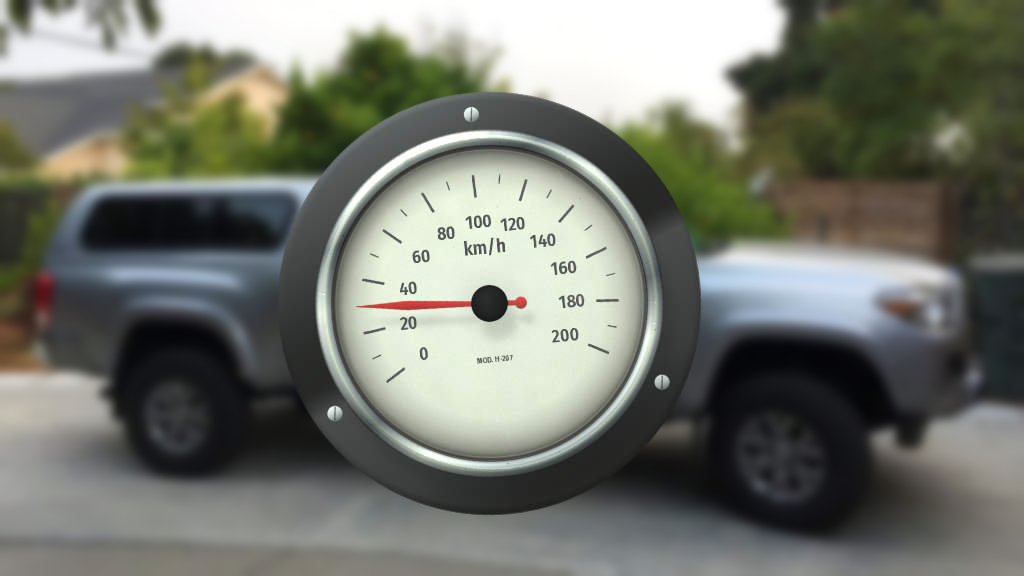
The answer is 30 km/h
